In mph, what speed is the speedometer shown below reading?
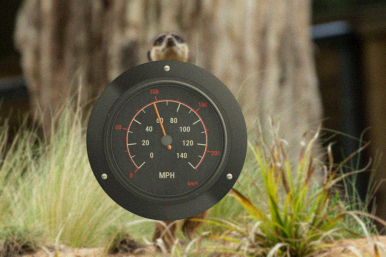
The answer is 60 mph
